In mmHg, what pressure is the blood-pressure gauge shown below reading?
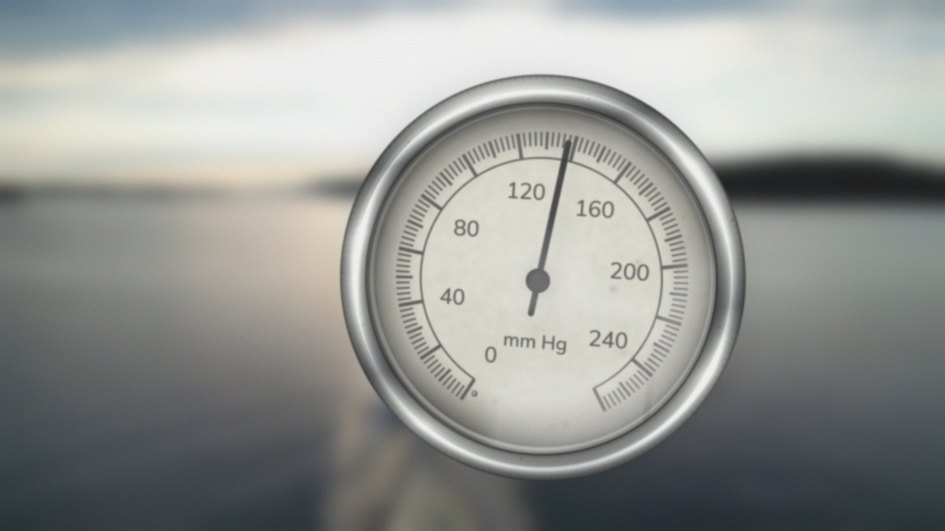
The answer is 138 mmHg
